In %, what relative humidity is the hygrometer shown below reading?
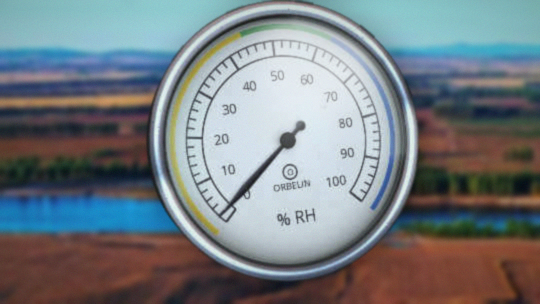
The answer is 2 %
